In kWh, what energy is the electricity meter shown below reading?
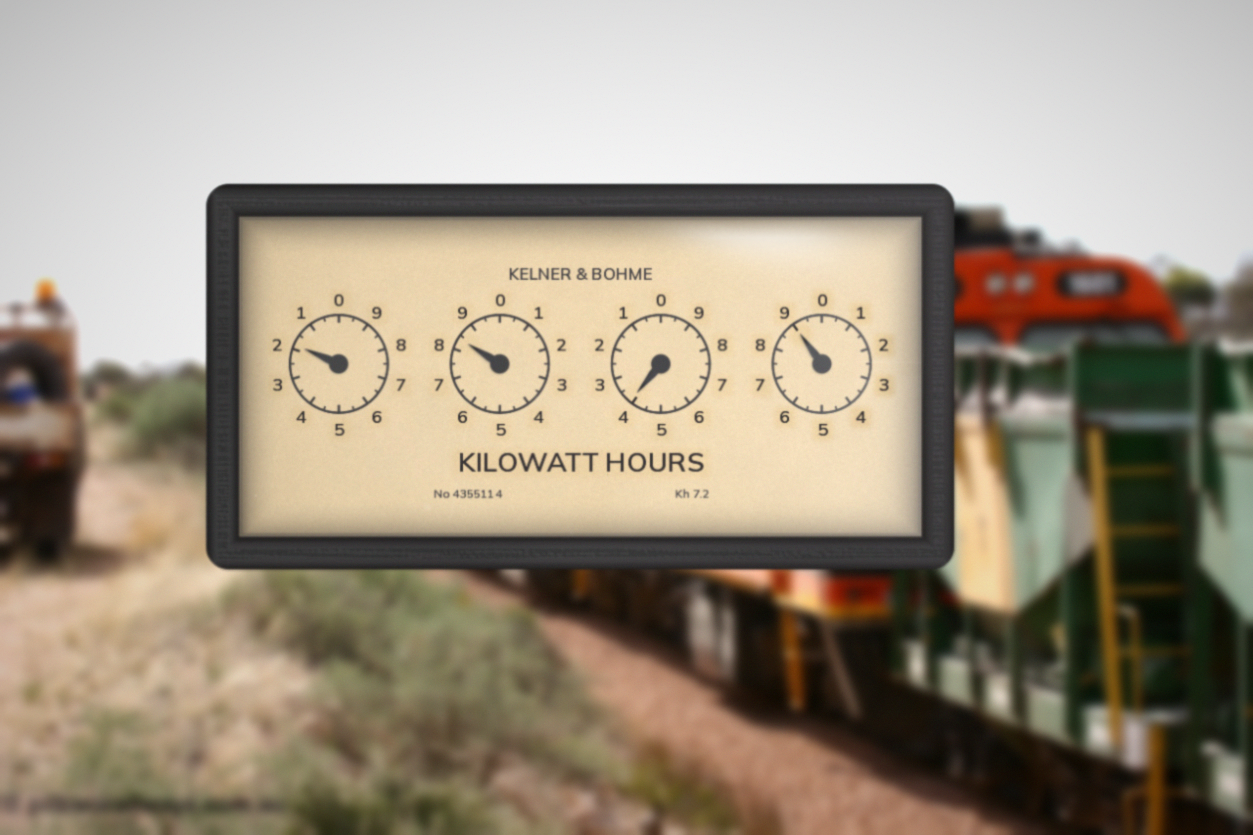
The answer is 1839 kWh
